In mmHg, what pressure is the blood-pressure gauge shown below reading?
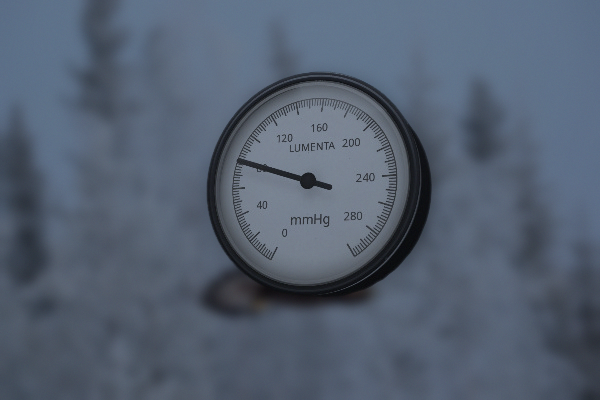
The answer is 80 mmHg
